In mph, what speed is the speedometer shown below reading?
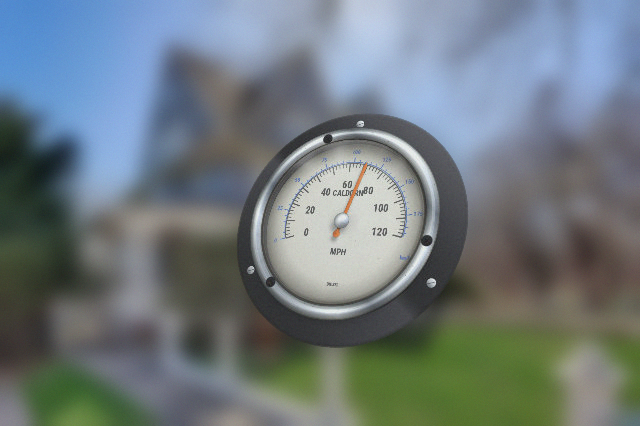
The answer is 70 mph
